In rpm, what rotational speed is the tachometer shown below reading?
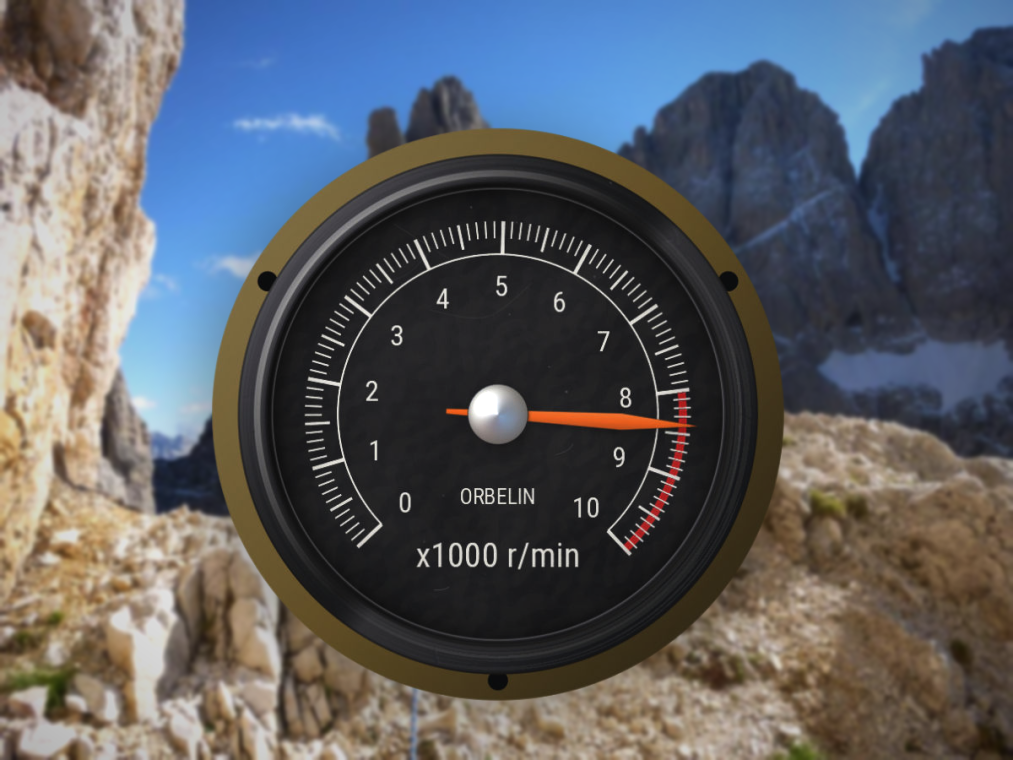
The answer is 8400 rpm
